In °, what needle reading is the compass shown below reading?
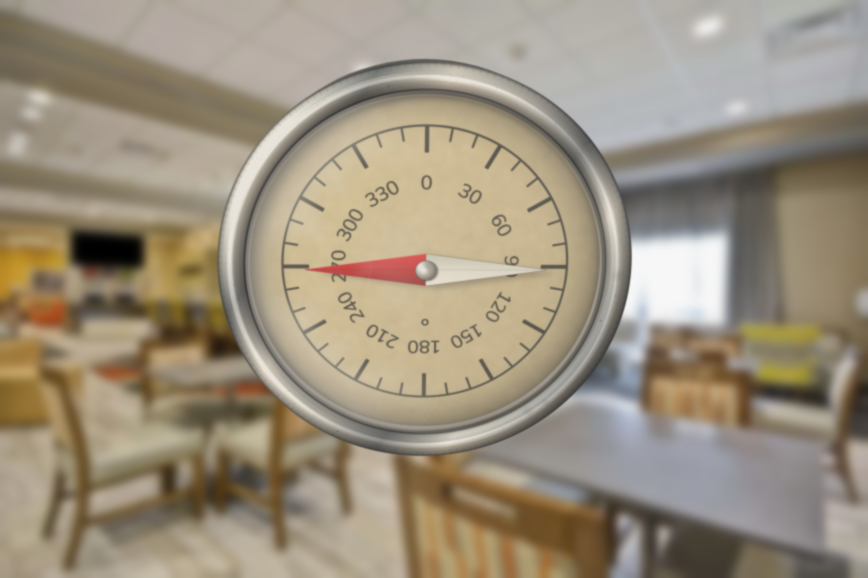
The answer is 270 °
